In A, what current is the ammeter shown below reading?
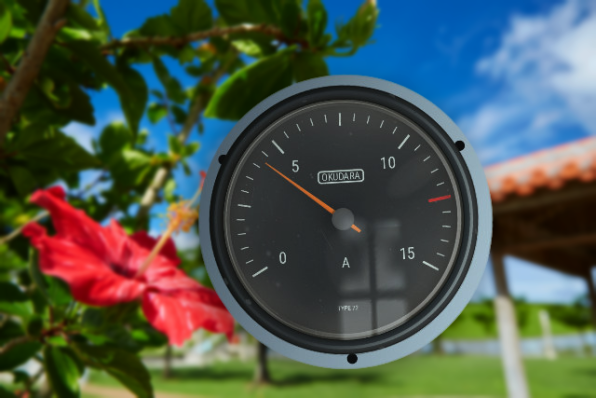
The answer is 4.25 A
